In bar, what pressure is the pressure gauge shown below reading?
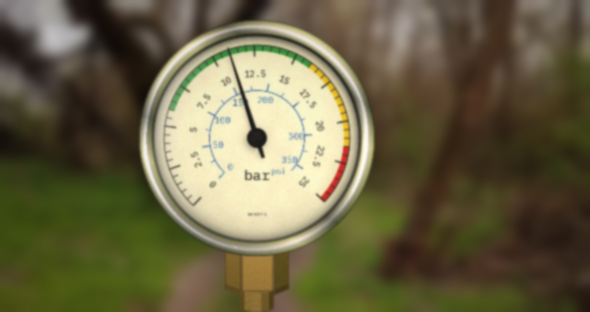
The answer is 11 bar
